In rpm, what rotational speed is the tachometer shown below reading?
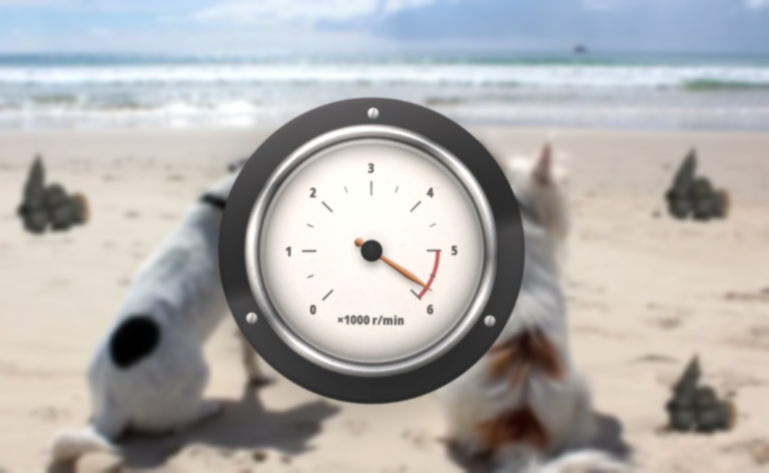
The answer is 5750 rpm
